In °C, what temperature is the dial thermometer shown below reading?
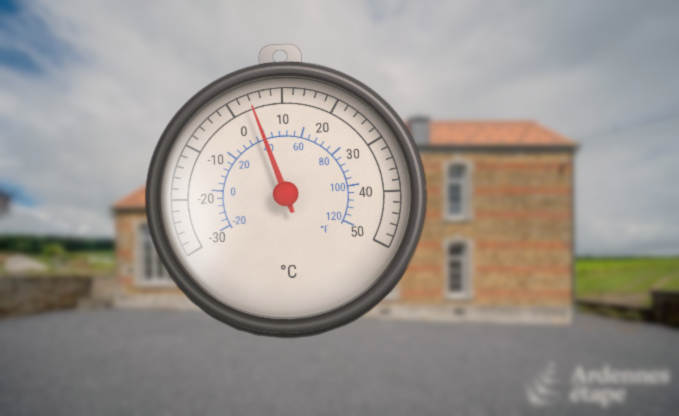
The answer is 4 °C
